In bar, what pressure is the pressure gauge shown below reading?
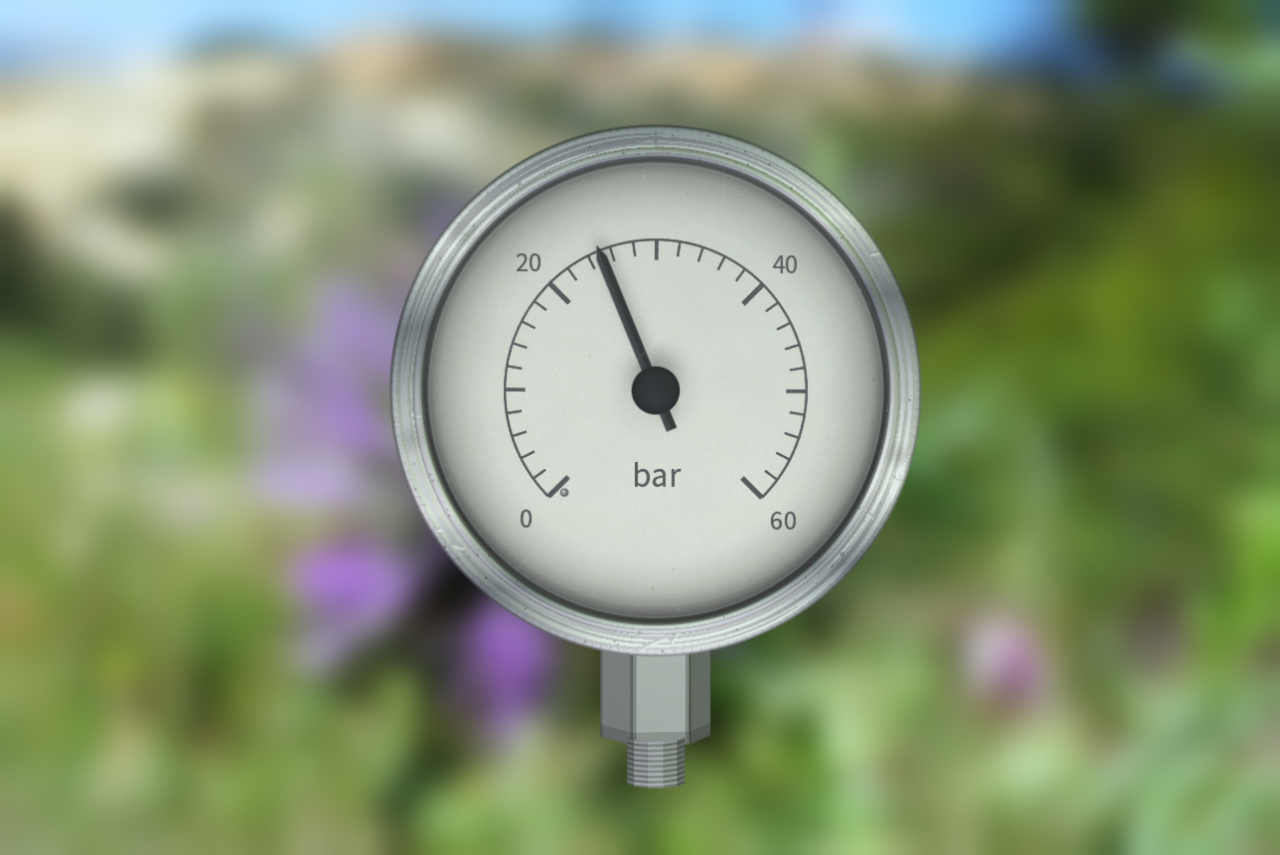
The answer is 25 bar
